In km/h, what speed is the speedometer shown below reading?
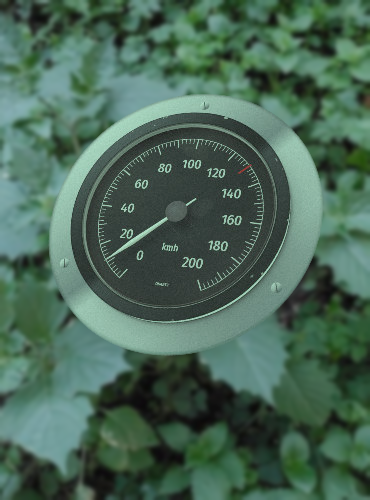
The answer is 10 km/h
